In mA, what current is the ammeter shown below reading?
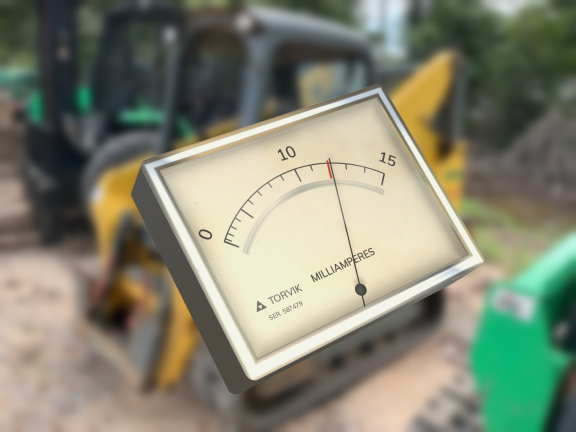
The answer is 12 mA
